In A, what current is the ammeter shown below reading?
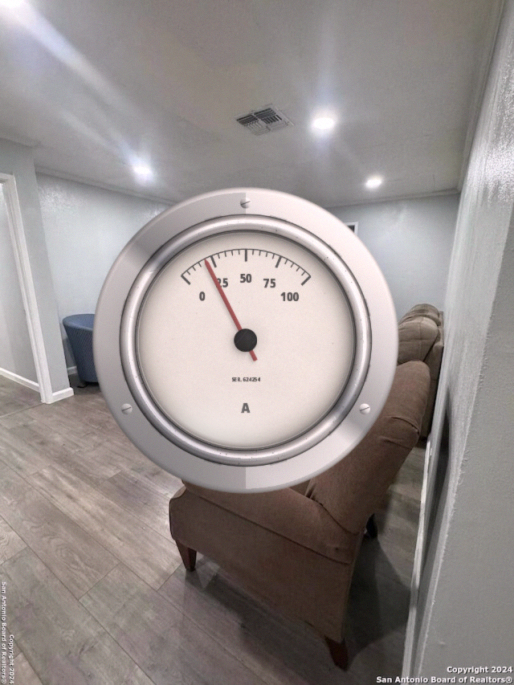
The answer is 20 A
